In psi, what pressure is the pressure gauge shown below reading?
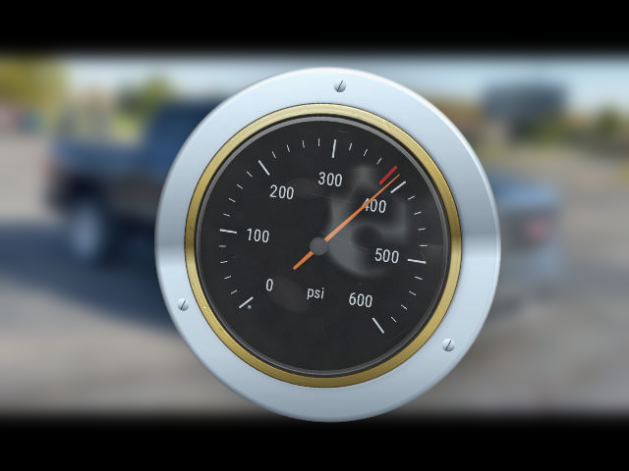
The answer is 390 psi
